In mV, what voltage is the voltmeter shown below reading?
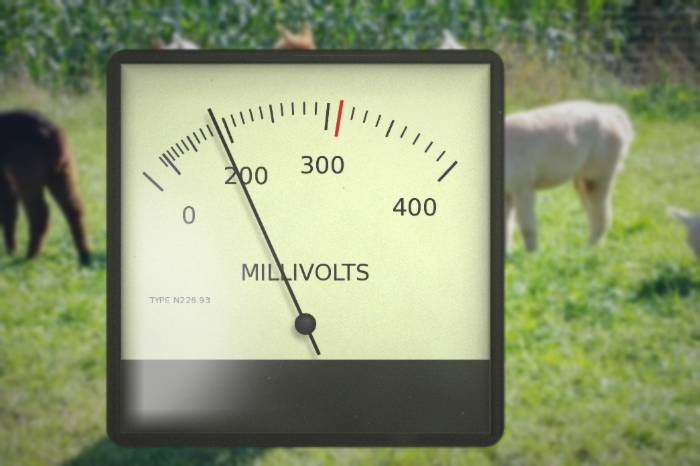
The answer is 190 mV
